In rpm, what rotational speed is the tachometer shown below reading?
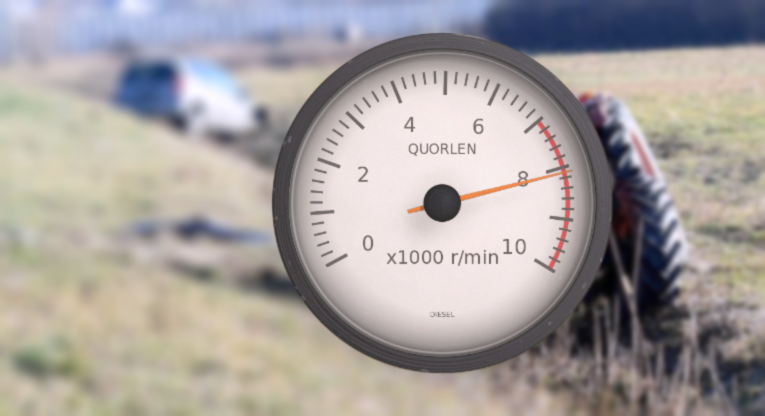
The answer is 8100 rpm
